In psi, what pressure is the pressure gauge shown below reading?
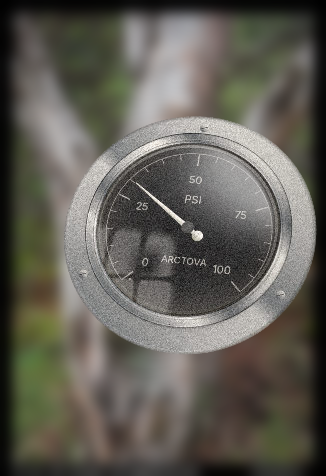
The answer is 30 psi
